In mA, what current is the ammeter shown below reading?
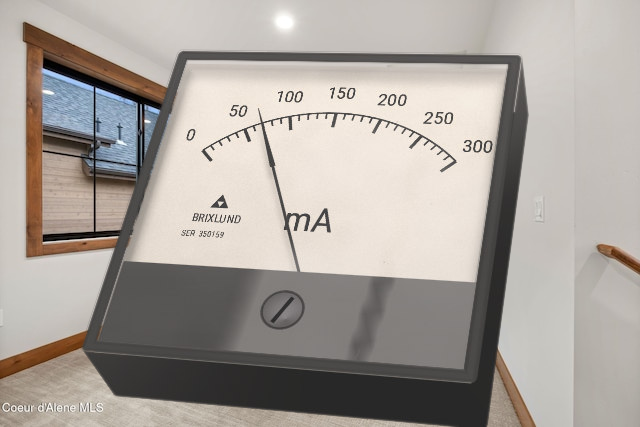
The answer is 70 mA
